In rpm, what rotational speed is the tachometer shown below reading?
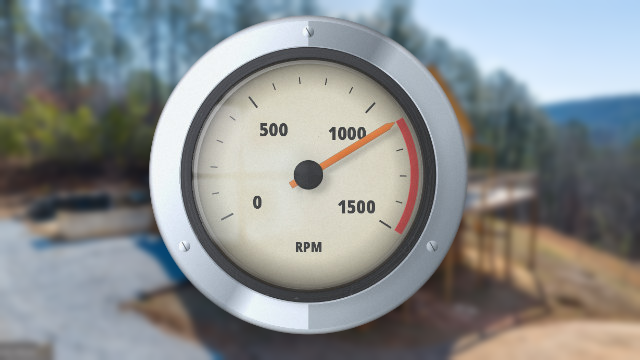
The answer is 1100 rpm
